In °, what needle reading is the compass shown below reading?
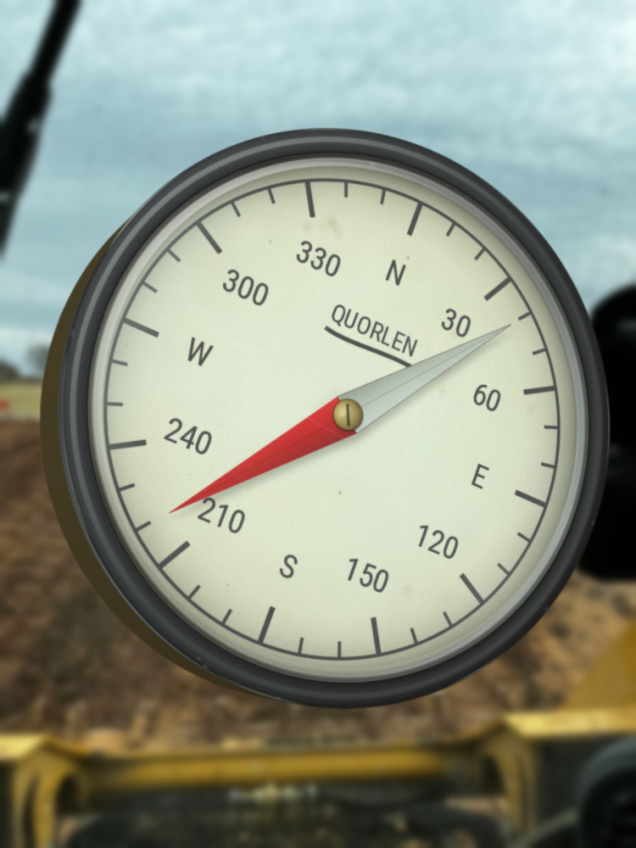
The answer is 220 °
